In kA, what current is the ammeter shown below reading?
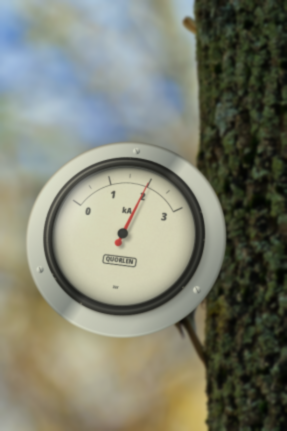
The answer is 2 kA
